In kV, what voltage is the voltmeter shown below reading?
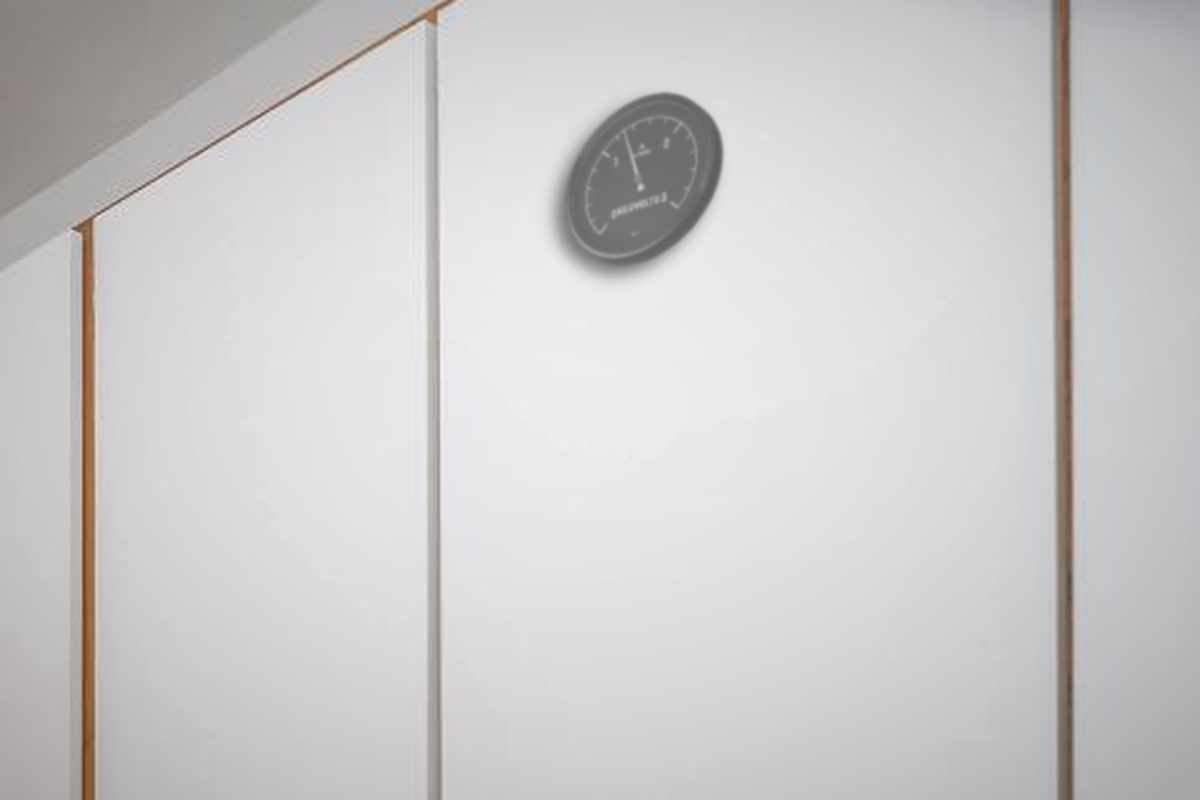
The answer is 1.3 kV
